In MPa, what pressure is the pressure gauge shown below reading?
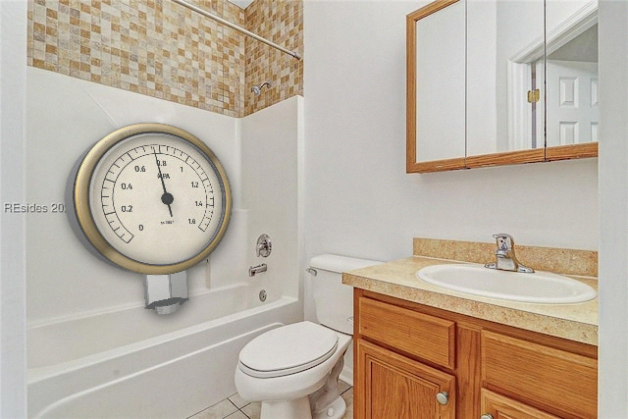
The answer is 0.75 MPa
